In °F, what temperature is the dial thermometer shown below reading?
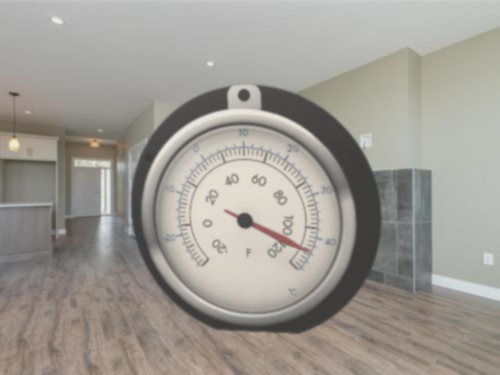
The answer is 110 °F
